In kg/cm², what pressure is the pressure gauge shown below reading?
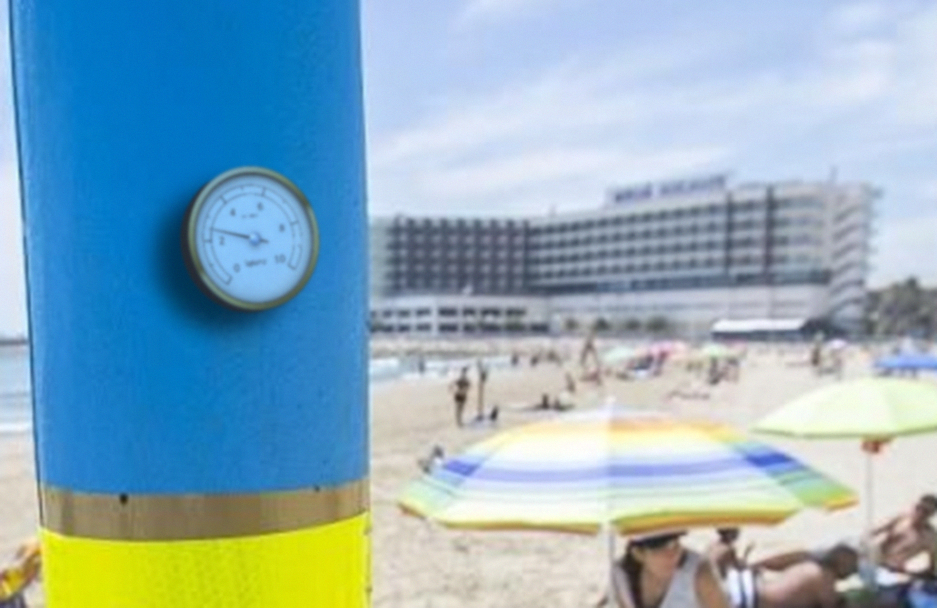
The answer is 2.5 kg/cm²
